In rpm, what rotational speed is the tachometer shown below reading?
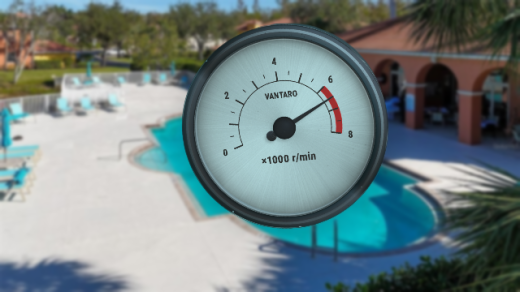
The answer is 6500 rpm
